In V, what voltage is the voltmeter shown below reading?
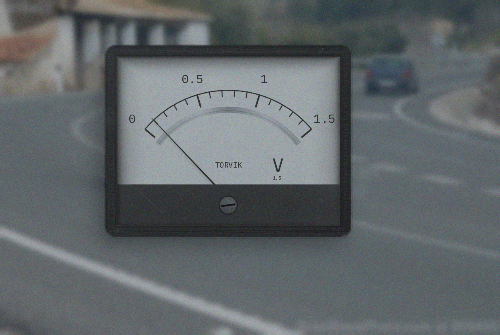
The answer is 0.1 V
